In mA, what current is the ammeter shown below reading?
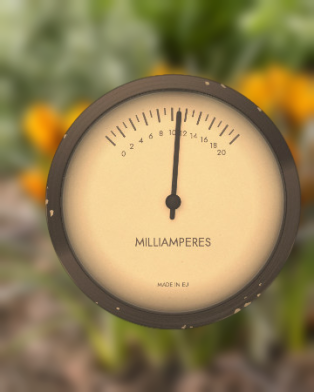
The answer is 11 mA
